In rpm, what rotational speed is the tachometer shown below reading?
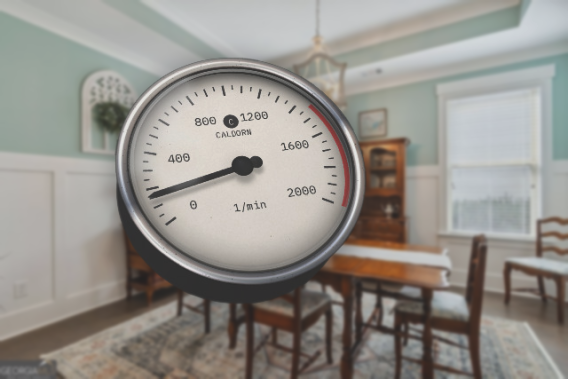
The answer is 150 rpm
